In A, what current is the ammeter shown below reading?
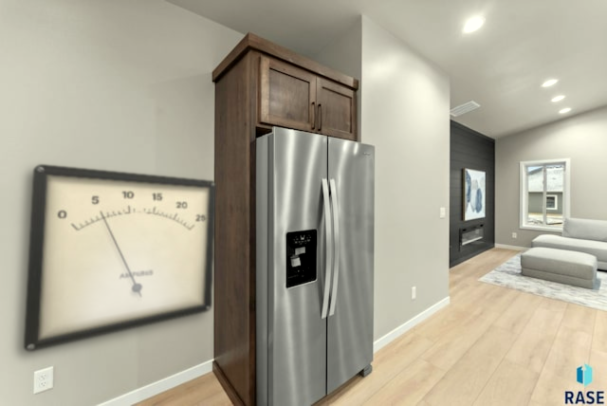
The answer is 5 A
